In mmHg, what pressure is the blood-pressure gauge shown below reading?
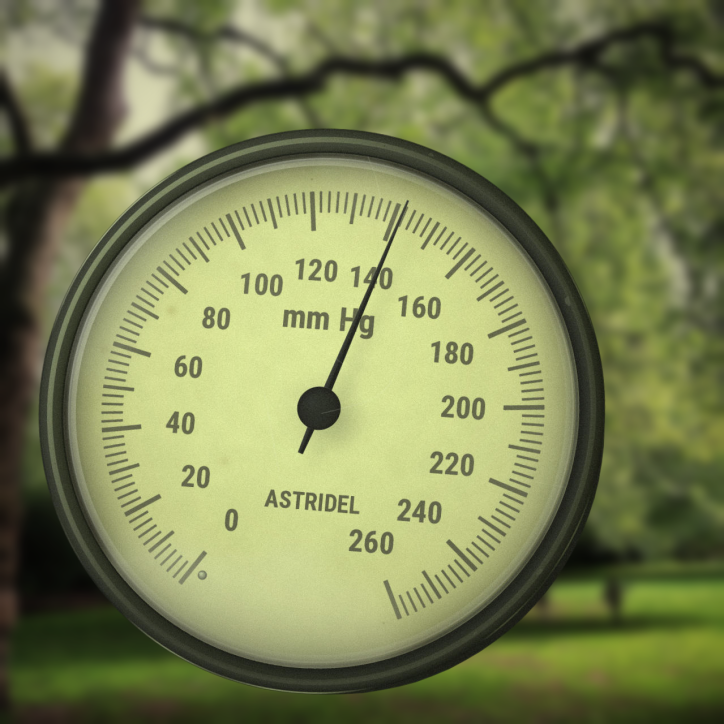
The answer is 142 mmHg
